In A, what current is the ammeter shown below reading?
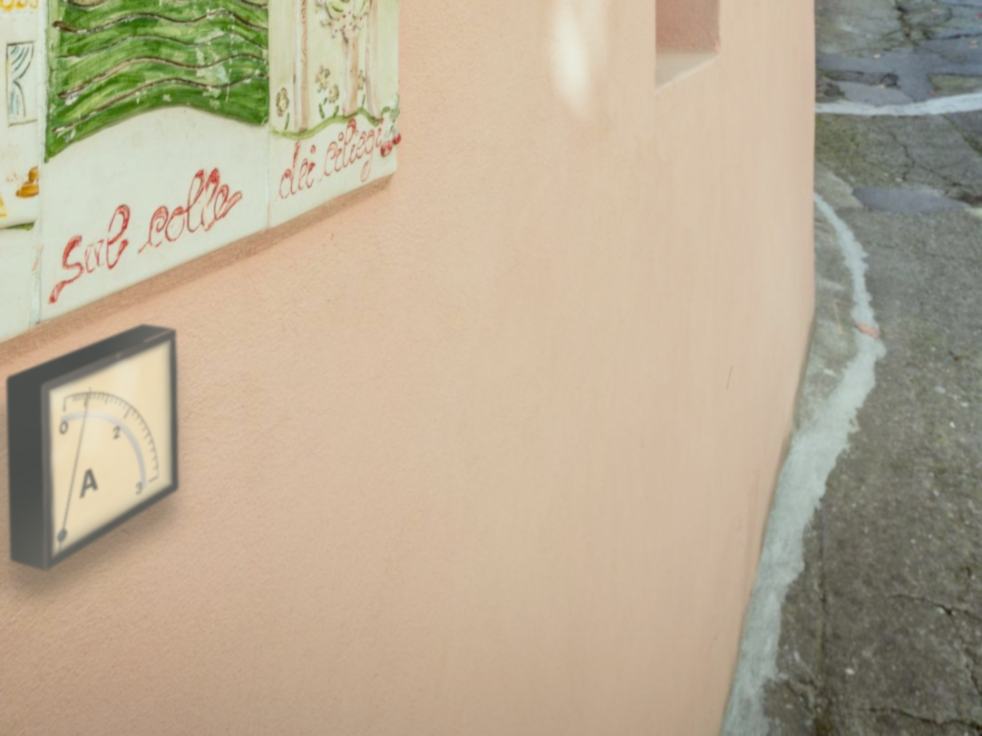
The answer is 1 A
